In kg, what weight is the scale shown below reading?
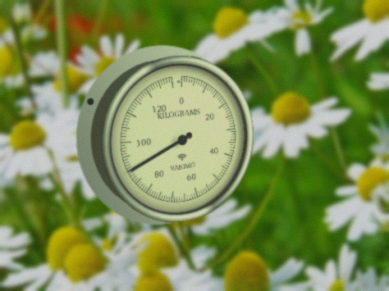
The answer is 90 kg
